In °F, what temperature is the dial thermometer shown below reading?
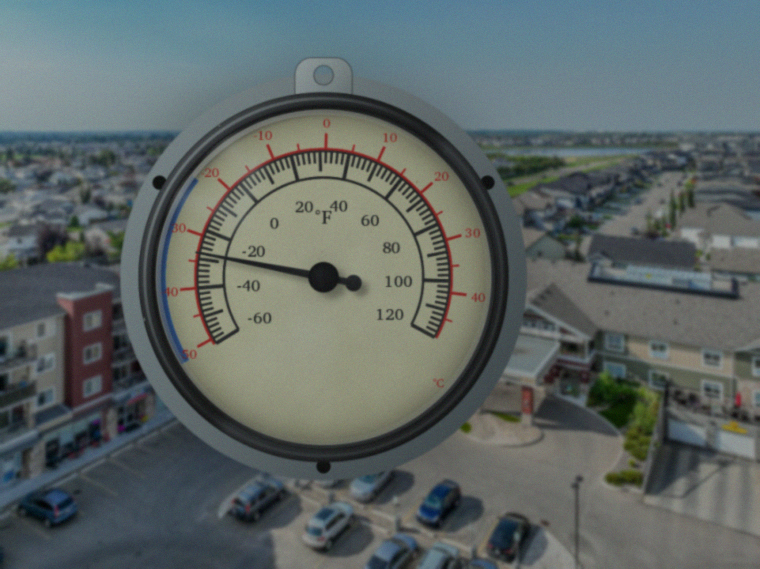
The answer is -28 °F
